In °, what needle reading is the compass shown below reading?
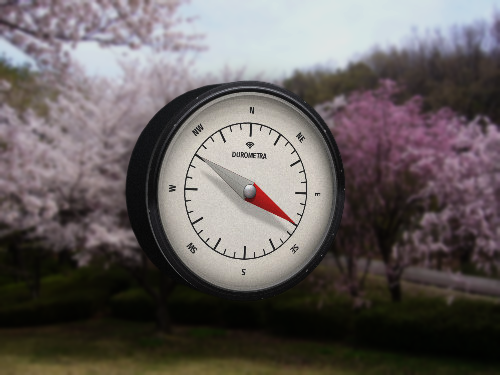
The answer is 120 °
